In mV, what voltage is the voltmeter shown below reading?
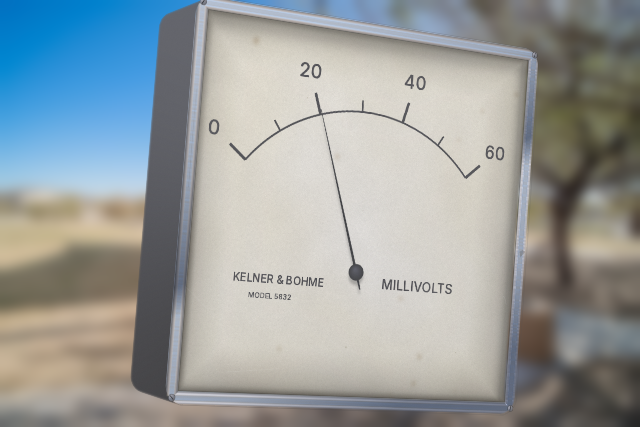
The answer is 20 mV
